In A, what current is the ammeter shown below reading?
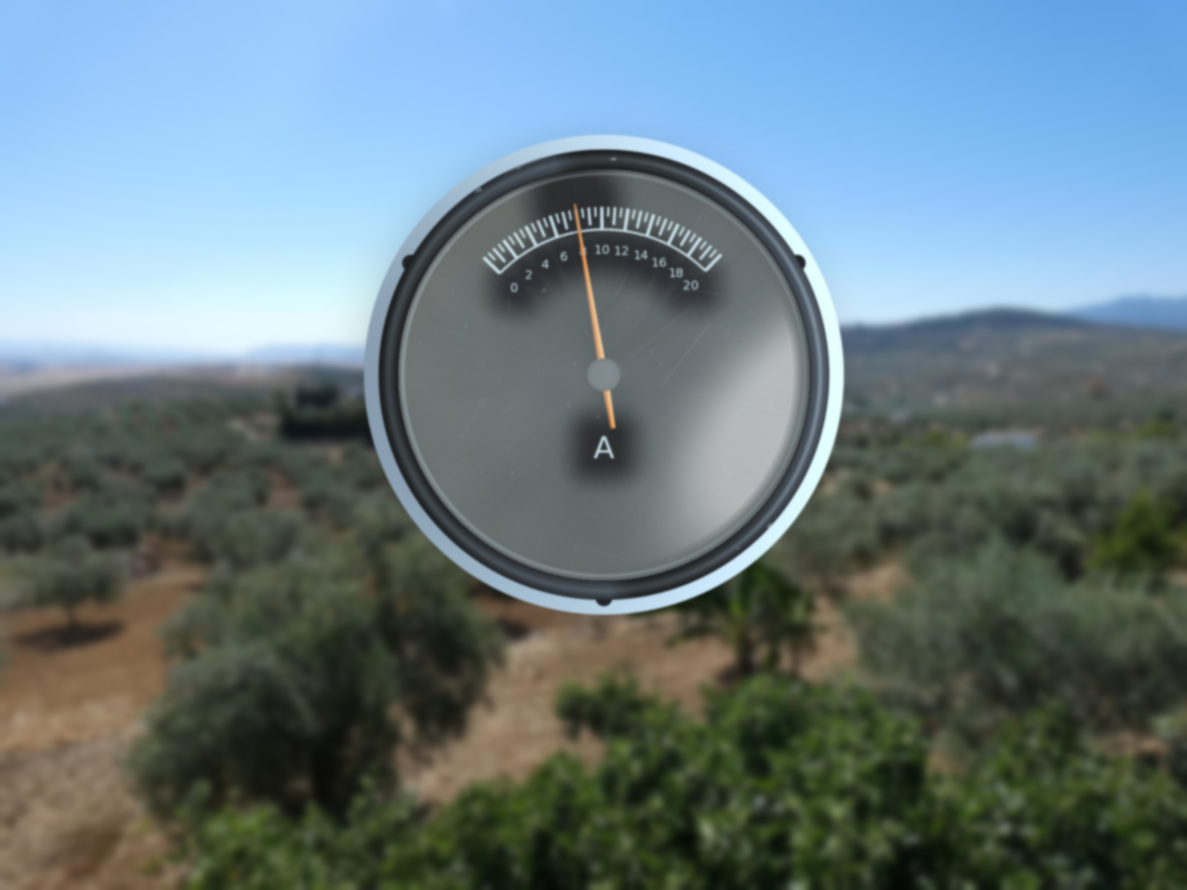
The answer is 8 A
